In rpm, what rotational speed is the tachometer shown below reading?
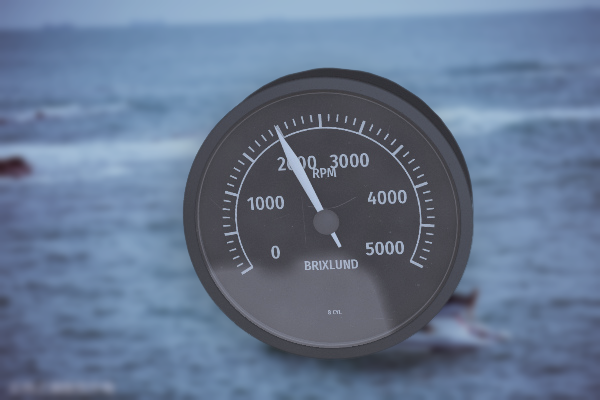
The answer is 2000 rpm
